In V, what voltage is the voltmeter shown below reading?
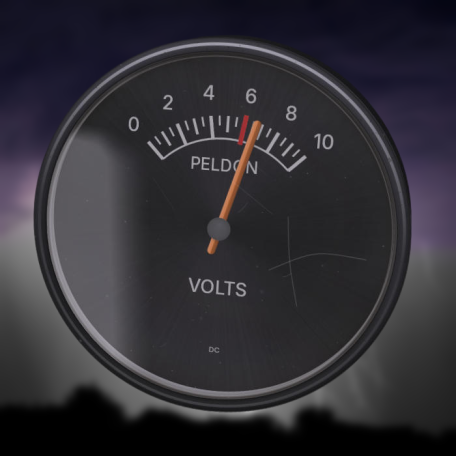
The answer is 6.75 V
